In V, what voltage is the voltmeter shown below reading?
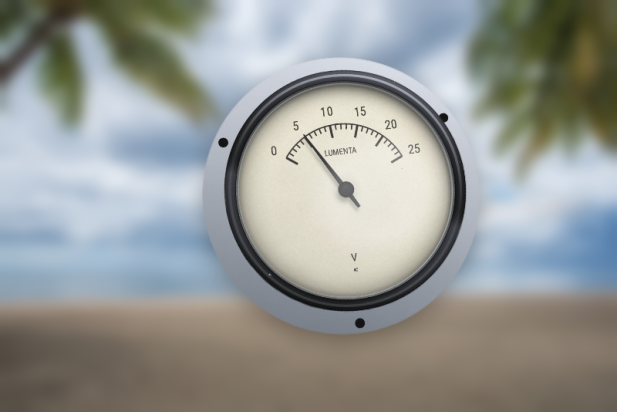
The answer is 5 V
